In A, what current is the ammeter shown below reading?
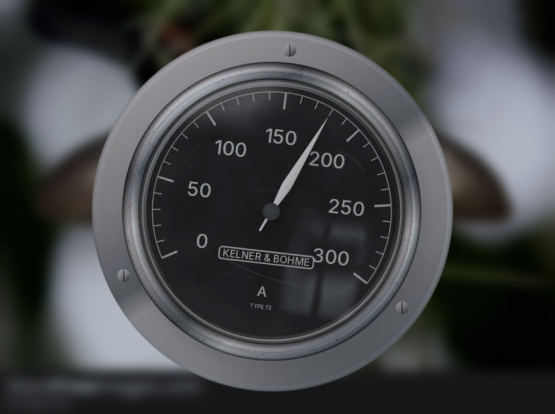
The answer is 180 A
